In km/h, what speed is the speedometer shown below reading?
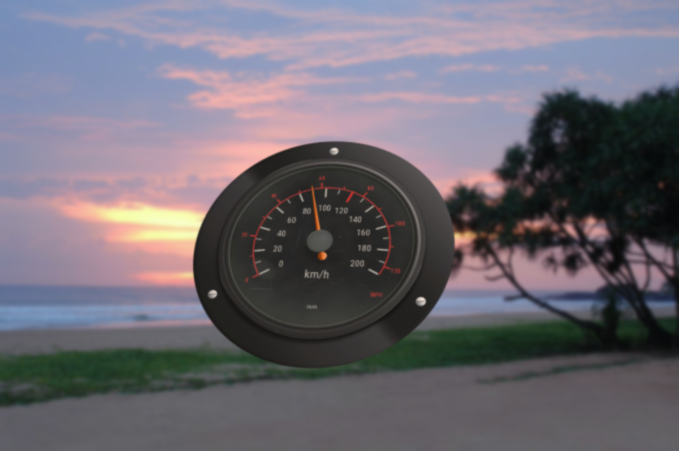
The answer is 90 km/h
